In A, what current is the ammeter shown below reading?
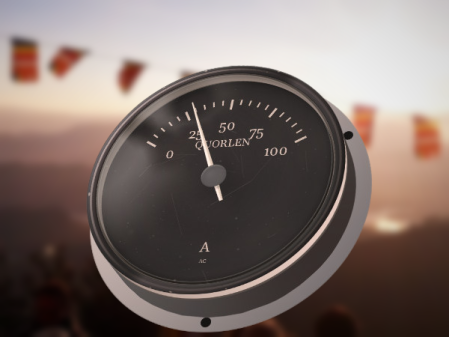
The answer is 30 A
